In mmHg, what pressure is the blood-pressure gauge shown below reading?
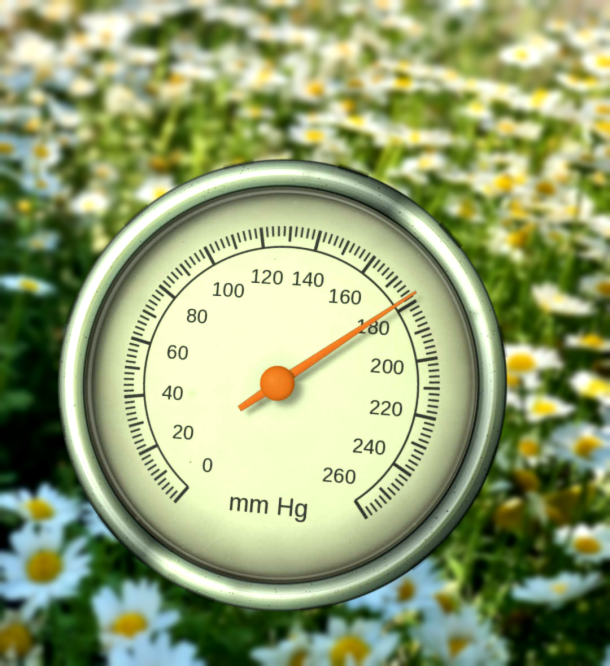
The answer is 178 mmHg
